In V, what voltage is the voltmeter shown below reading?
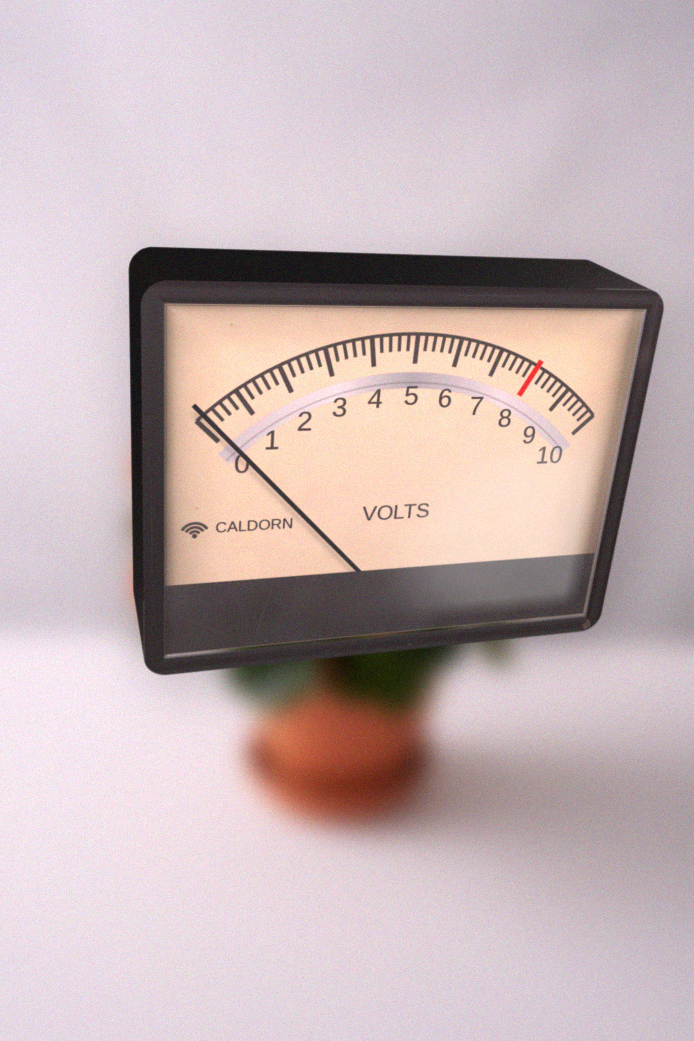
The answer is 0.2 V
